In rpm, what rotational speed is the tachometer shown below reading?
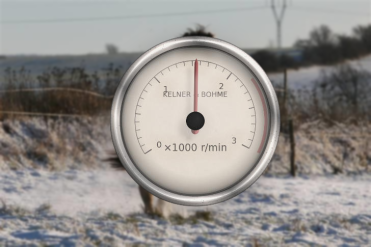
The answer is 1550 rpm
